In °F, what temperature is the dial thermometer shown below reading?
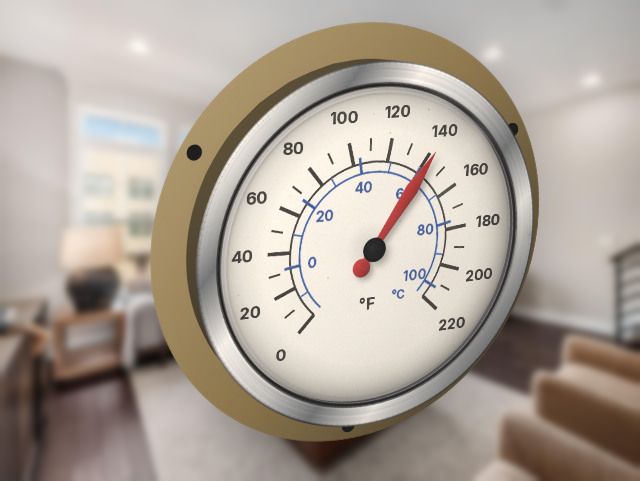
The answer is 140 °F
